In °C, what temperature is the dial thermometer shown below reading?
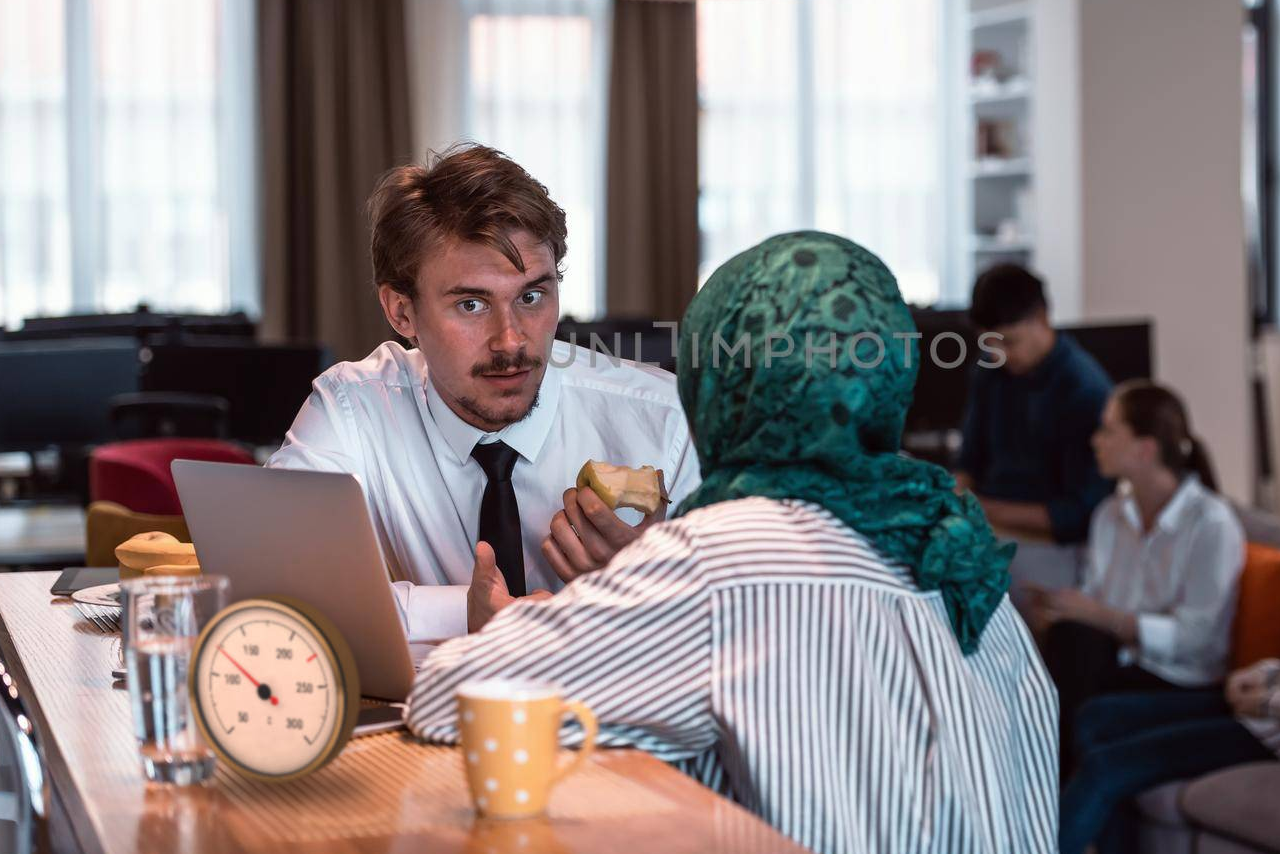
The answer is 125 °C
